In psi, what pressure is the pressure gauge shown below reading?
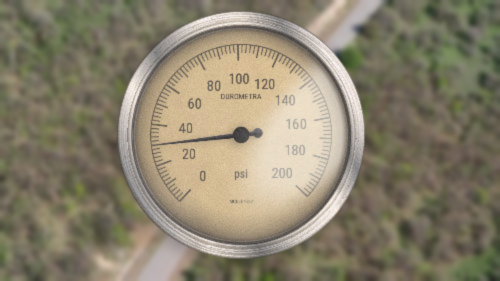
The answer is 30 psi
